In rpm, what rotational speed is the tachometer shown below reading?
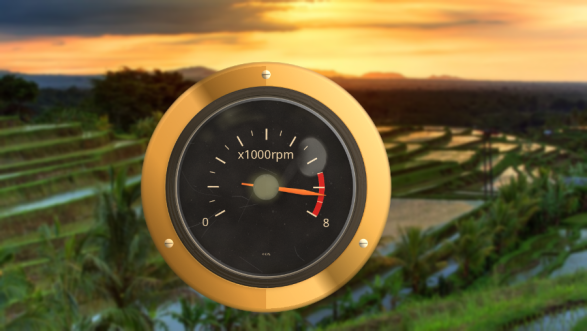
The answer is 7250 rpm
